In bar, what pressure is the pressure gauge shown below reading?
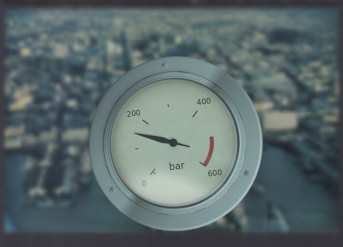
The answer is 150 bar
